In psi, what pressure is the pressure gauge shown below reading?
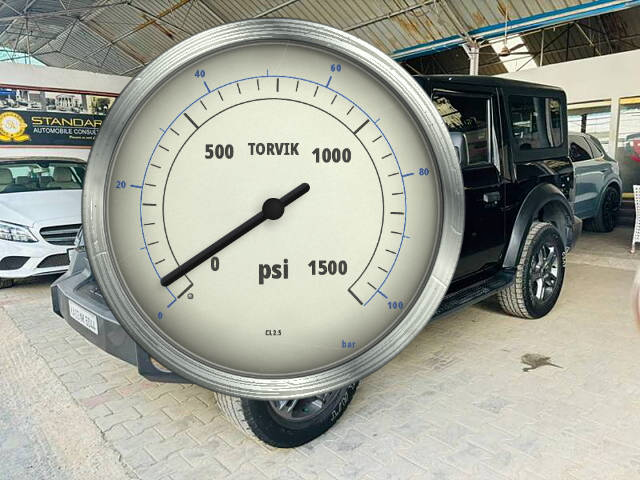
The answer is 50 psi
